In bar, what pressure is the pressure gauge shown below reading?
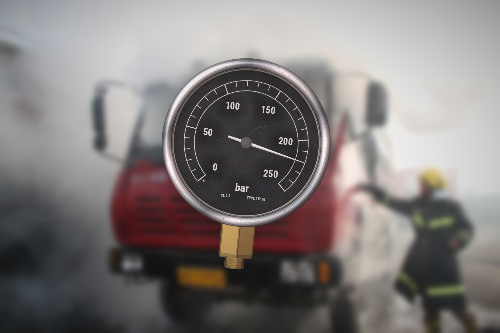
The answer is 220 bar
